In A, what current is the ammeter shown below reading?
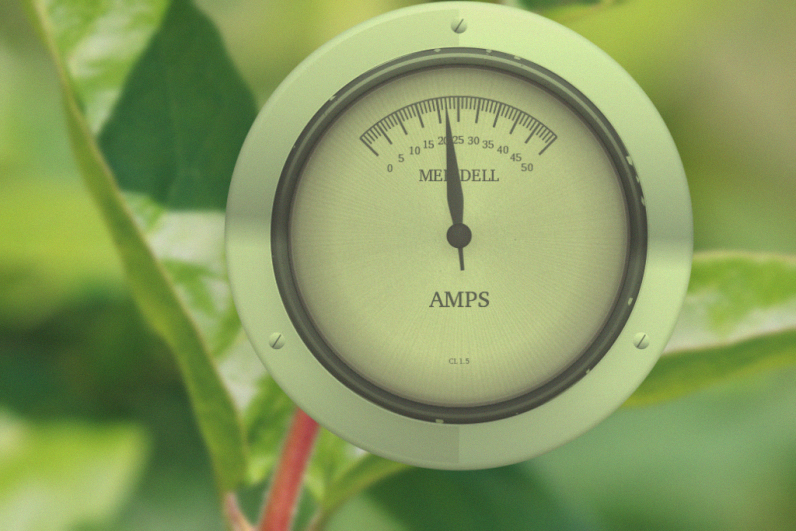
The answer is 22 A
